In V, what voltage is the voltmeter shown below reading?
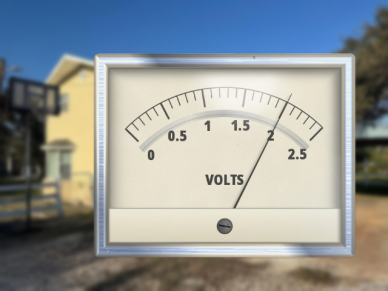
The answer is 2 V
